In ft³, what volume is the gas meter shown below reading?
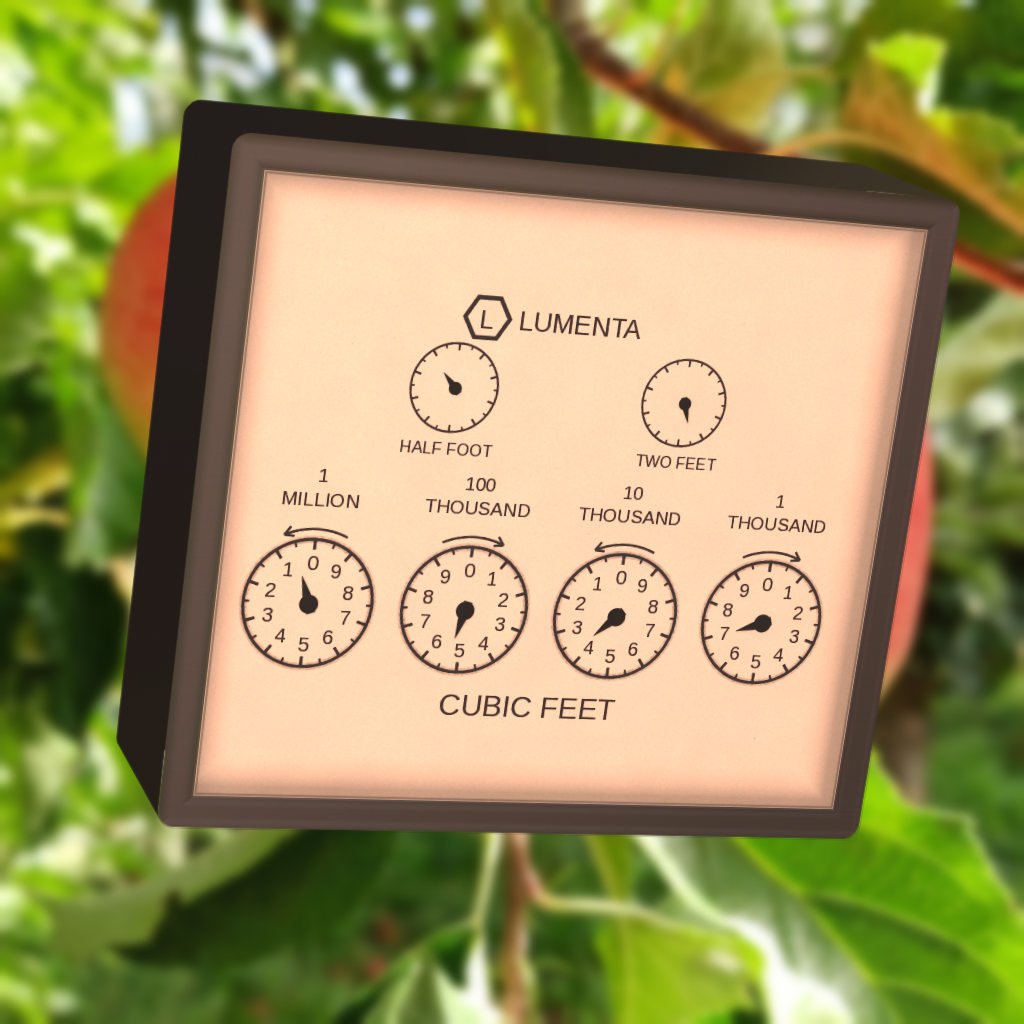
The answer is 53700 ft³
